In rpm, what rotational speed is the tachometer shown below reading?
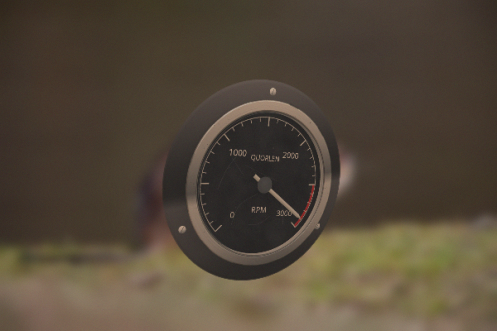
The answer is 2900 rpm
